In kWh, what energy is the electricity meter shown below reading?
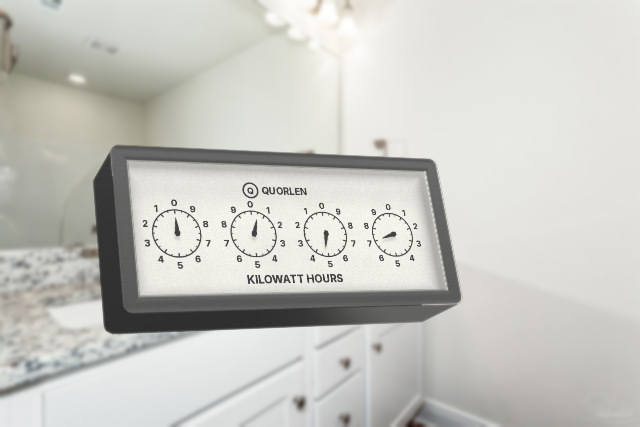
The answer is 47 kWh
